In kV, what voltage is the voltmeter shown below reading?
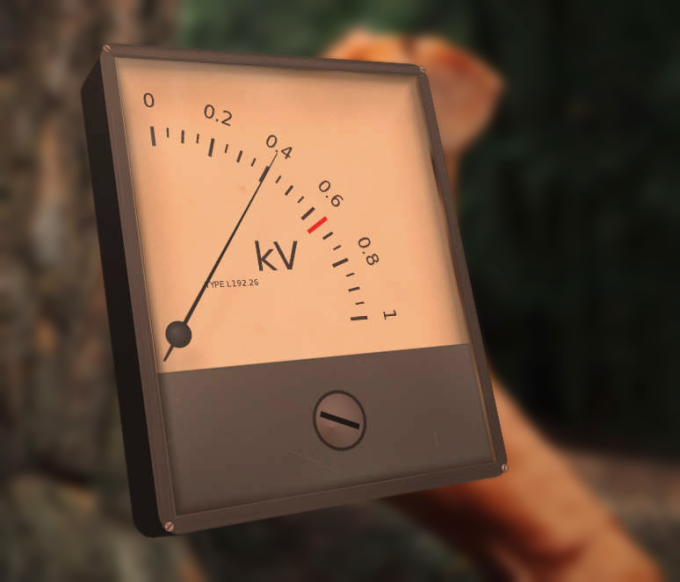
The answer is 0.4 kV
